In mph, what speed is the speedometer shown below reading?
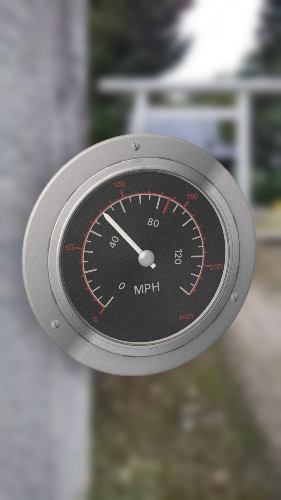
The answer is 50 mph
